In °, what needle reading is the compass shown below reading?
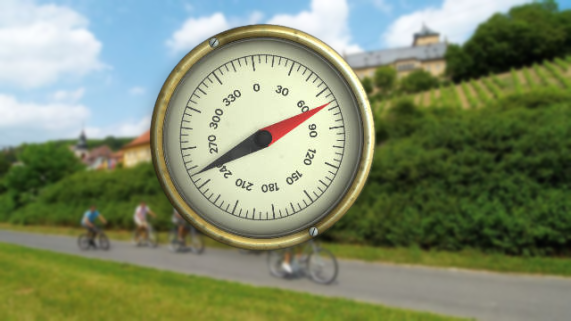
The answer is 70 °
